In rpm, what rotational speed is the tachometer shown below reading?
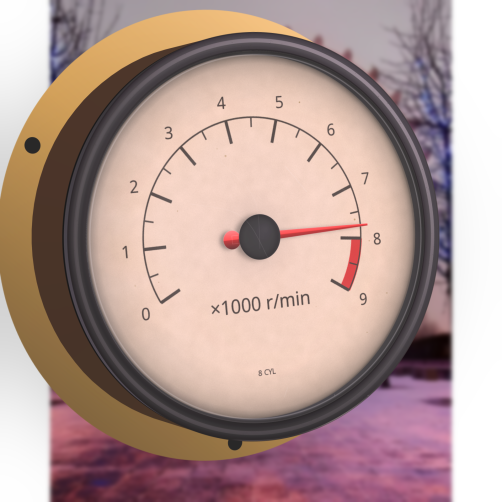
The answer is 7750 rpm
